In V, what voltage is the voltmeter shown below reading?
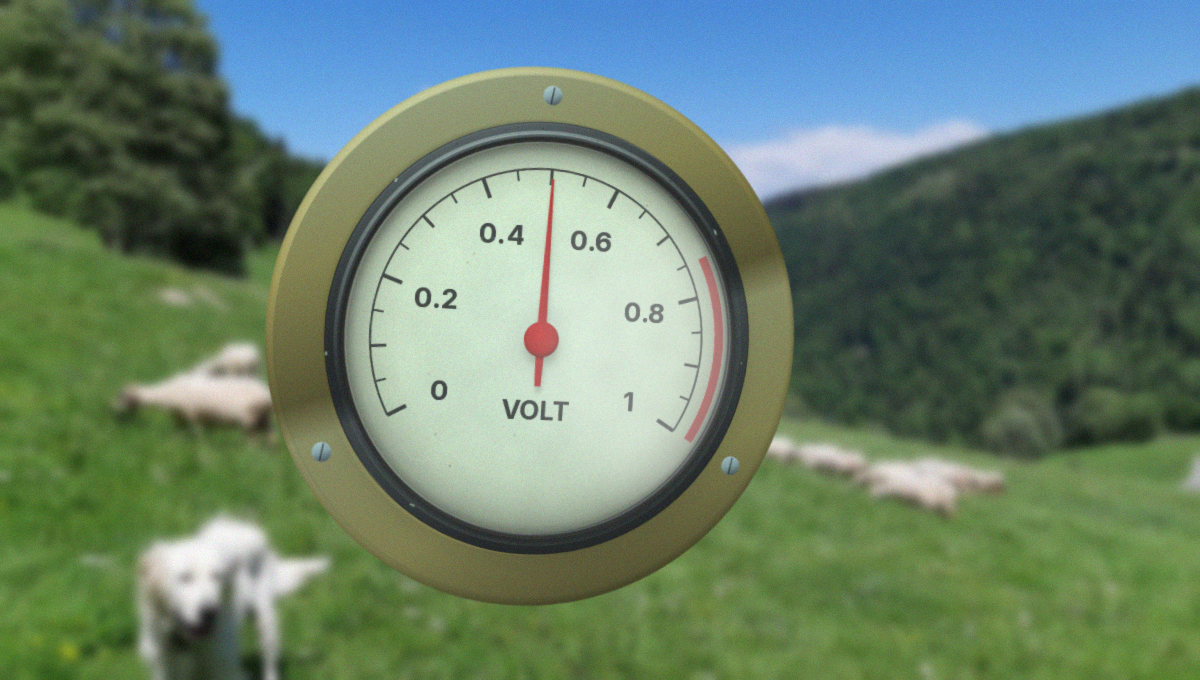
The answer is 0.5 V
